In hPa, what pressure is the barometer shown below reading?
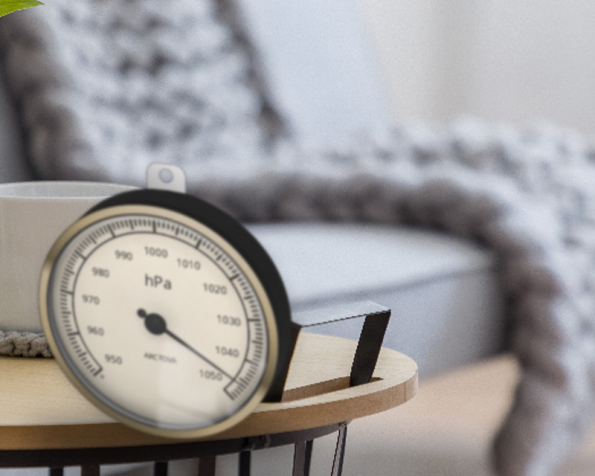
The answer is 1045 hPa
